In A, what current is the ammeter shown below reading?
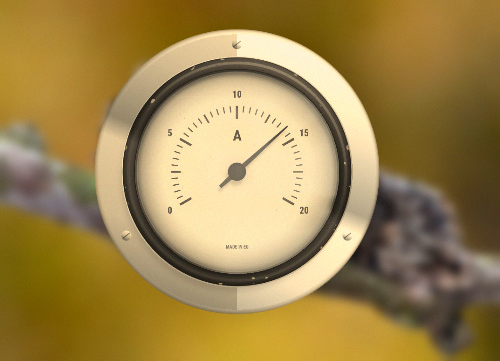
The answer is 14 A
